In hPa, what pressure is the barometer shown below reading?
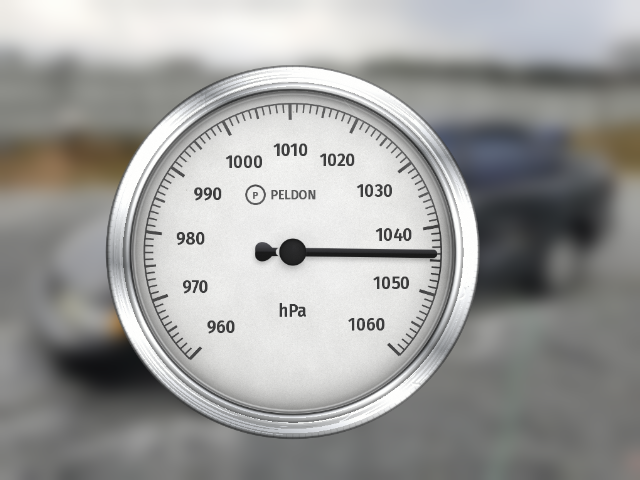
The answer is 1044 hPa
